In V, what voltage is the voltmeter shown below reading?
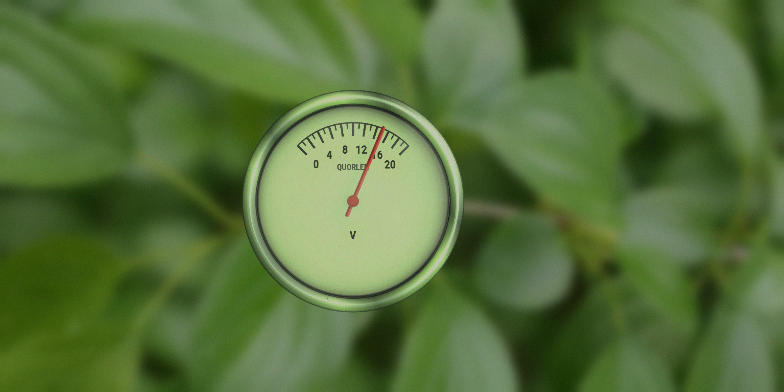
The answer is 15 V
